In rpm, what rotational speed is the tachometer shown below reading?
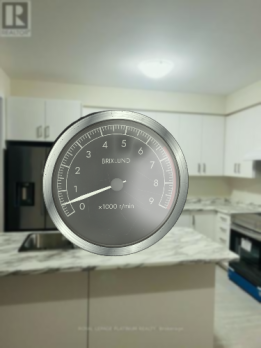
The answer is 500 rpm
